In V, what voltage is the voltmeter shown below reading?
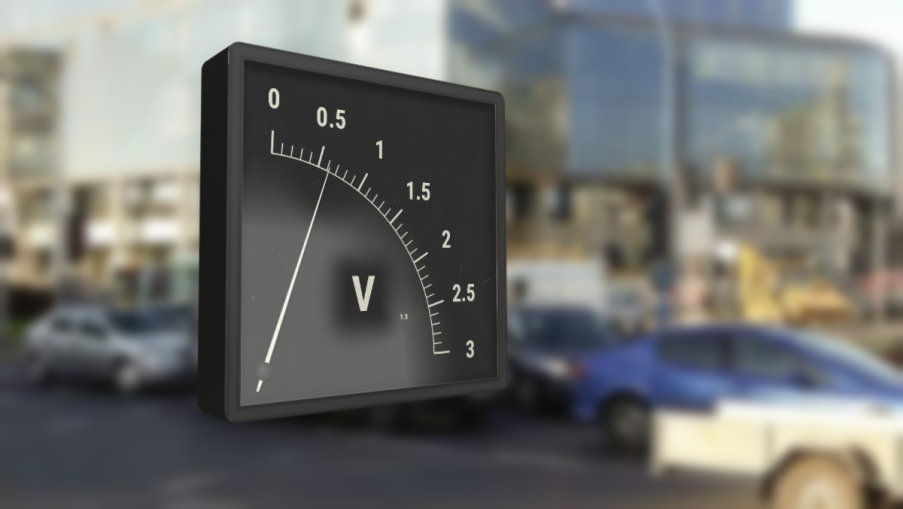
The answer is 0.6 V
